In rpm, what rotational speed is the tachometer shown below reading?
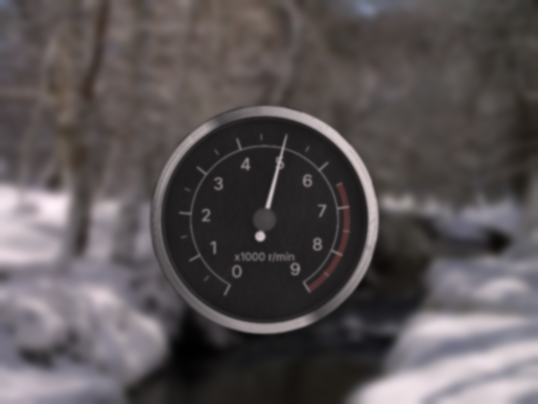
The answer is 5000 rpm
